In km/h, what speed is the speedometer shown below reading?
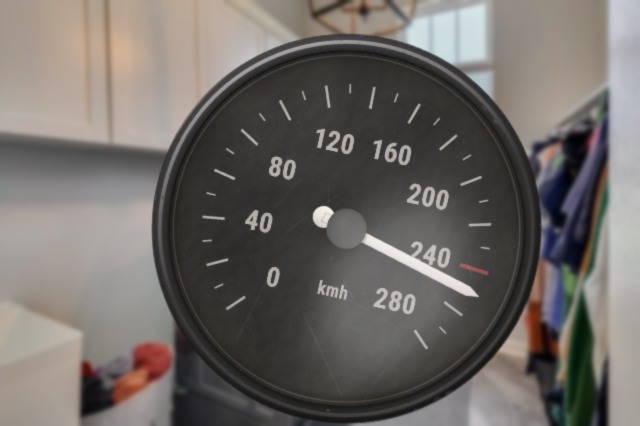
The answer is 250 km/h
